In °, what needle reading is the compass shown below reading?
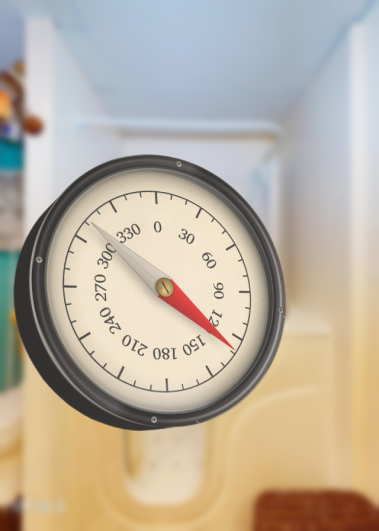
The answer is 130 °
